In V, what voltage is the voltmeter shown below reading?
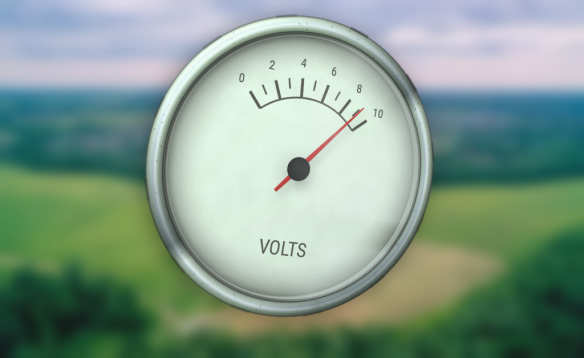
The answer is 9 V
